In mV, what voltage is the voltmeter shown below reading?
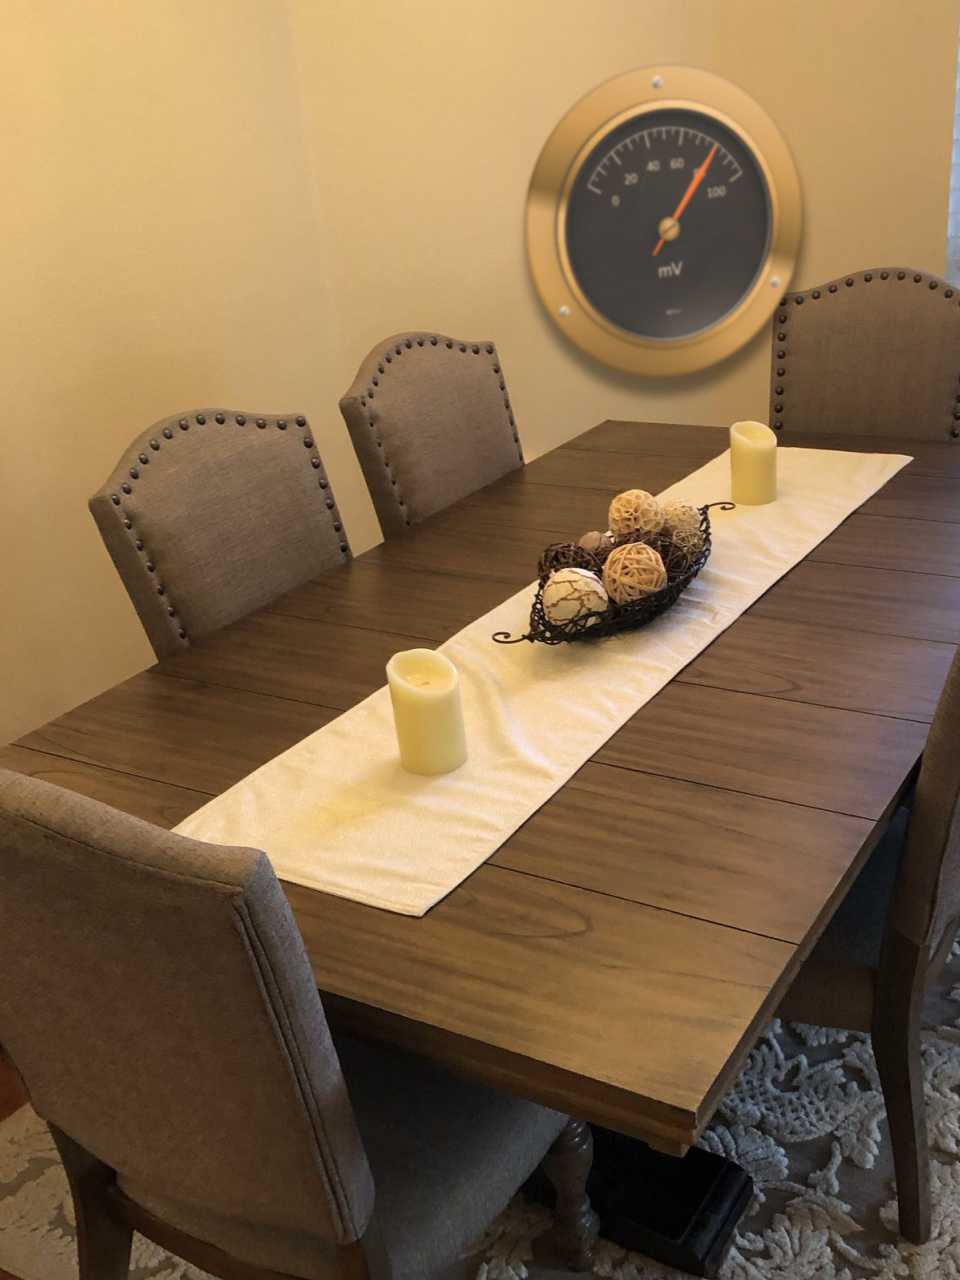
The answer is 80 mV
